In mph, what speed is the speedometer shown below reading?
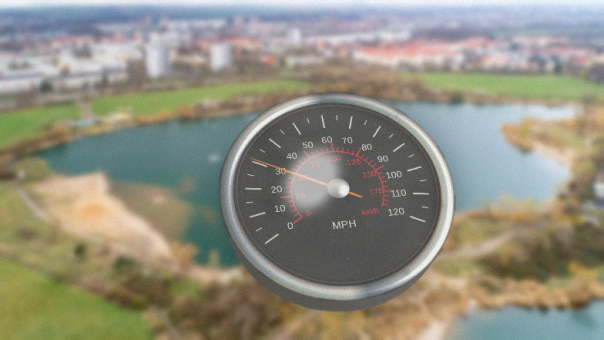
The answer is 30 mph
